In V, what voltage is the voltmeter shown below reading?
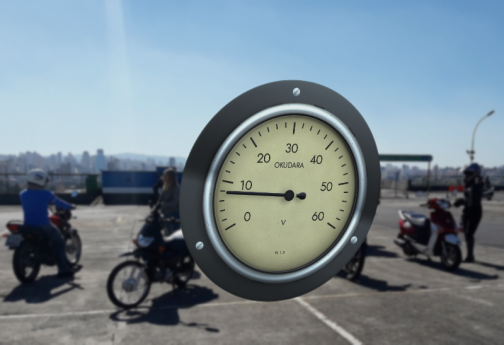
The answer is 8 V
